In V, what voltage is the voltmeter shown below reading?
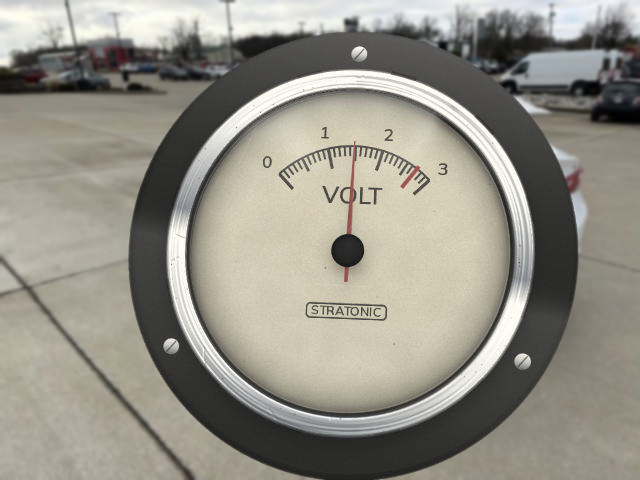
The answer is 1.5 V
